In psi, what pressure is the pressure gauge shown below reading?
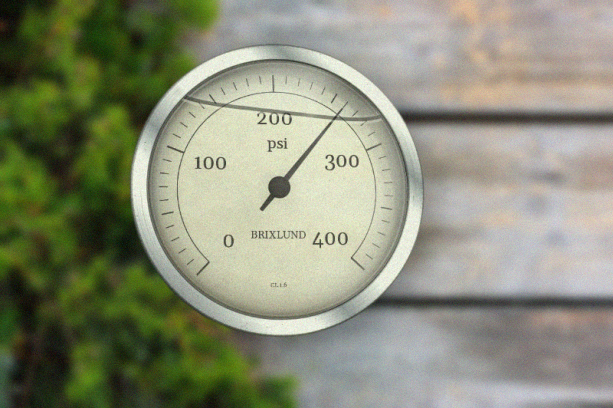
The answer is 260 psi
